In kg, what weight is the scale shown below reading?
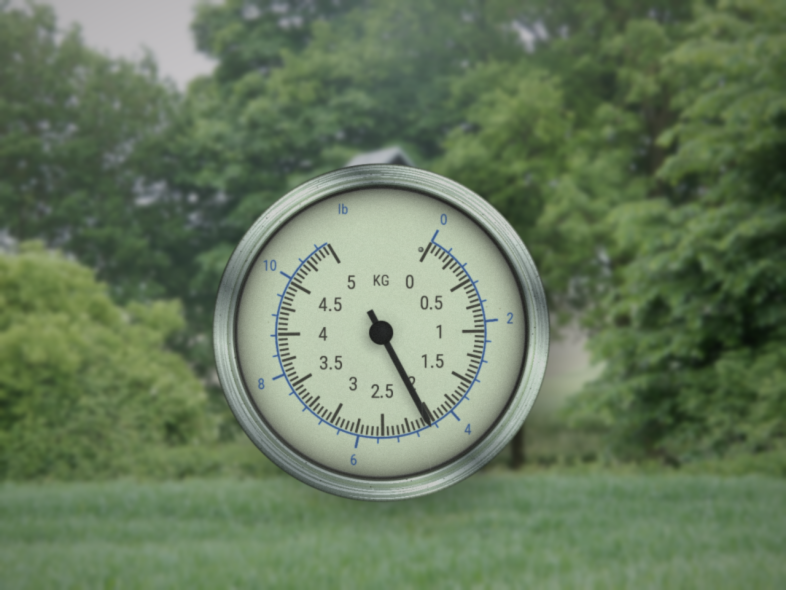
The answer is 2.05 kg
